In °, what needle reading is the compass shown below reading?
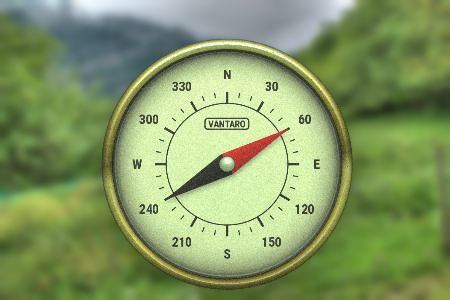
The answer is 60 °
